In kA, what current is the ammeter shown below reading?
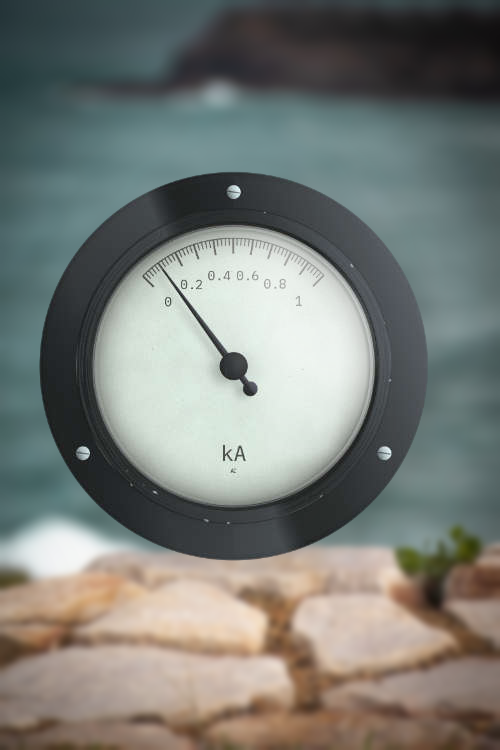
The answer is 0.1 kA
